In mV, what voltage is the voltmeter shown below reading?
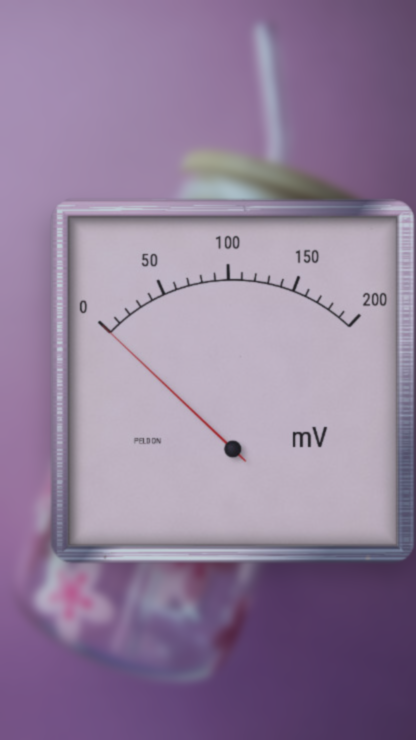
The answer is 0 mV
